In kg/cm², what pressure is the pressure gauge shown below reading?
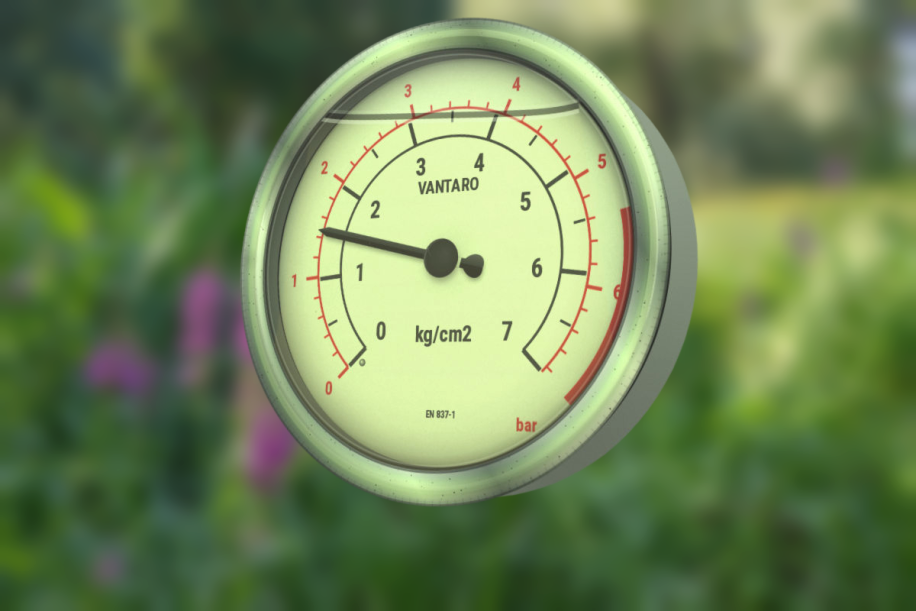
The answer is 1.5 kg/cm²
